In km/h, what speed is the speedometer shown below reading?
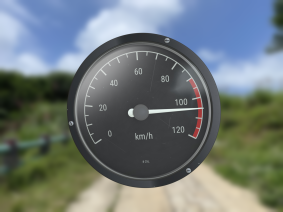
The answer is 105 km/h
